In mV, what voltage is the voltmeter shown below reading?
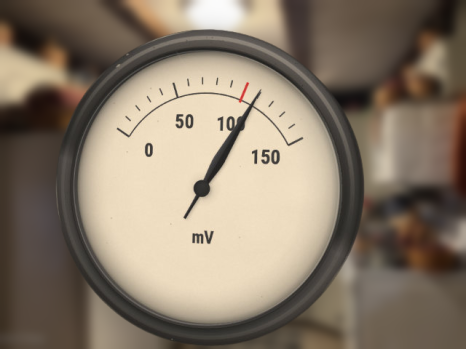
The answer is 110 mV
